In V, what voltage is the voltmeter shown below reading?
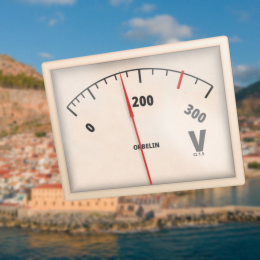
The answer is 170 V
